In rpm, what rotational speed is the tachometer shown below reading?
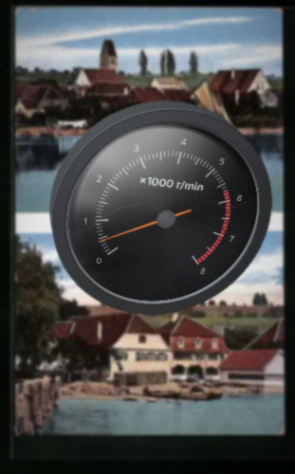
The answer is 500 rpm
